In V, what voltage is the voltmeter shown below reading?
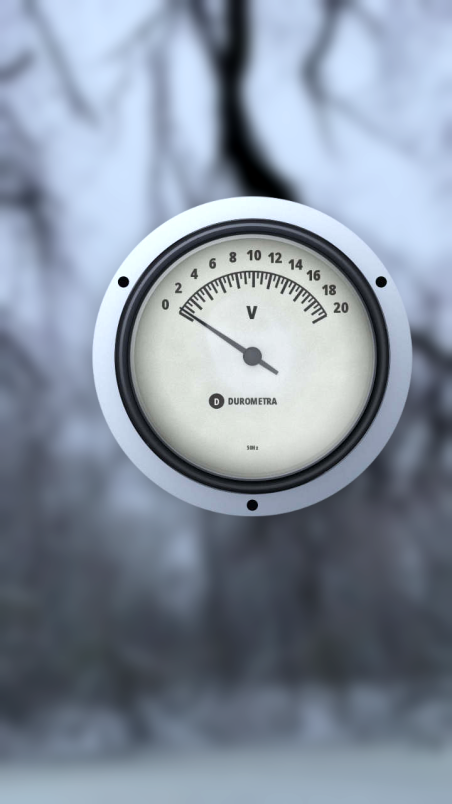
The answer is 0.5 V
